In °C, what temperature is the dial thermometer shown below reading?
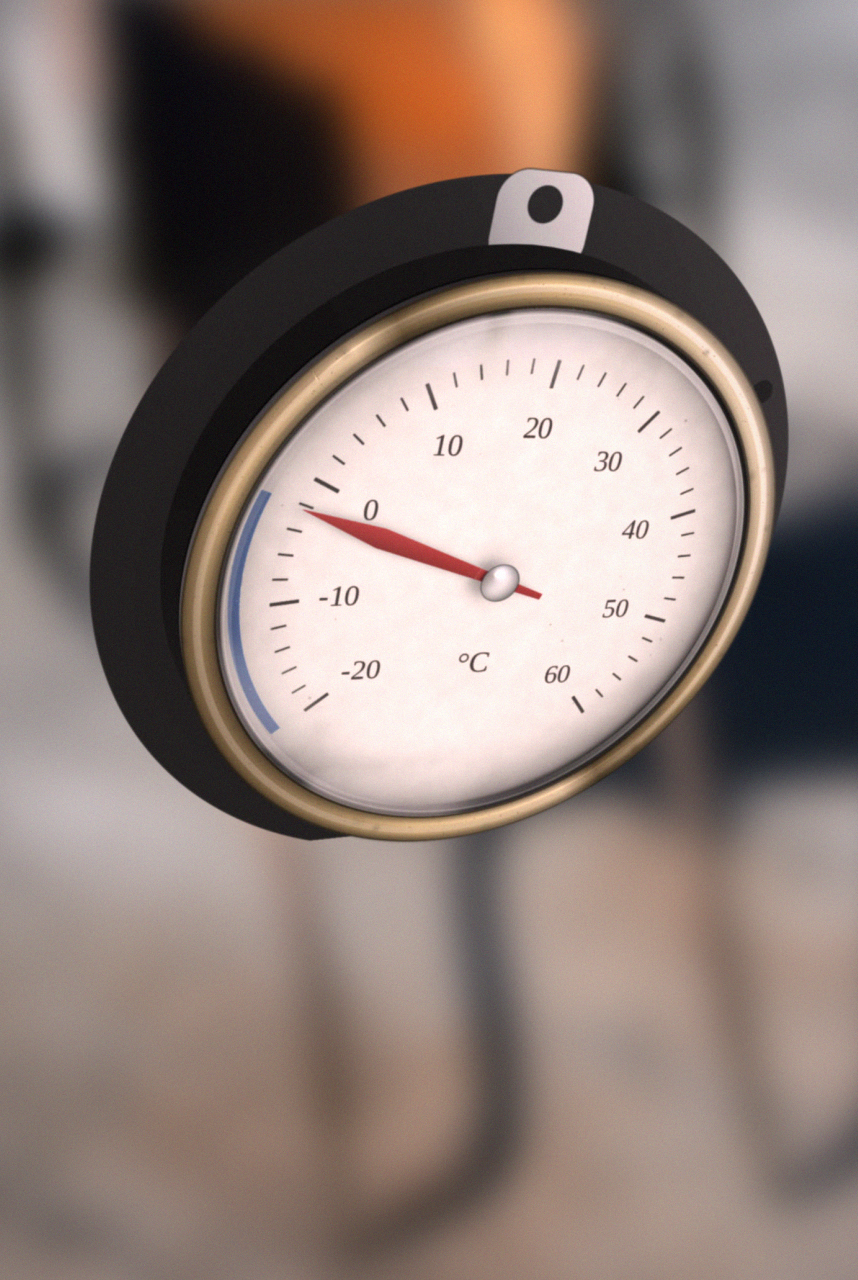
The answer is -2 °C
